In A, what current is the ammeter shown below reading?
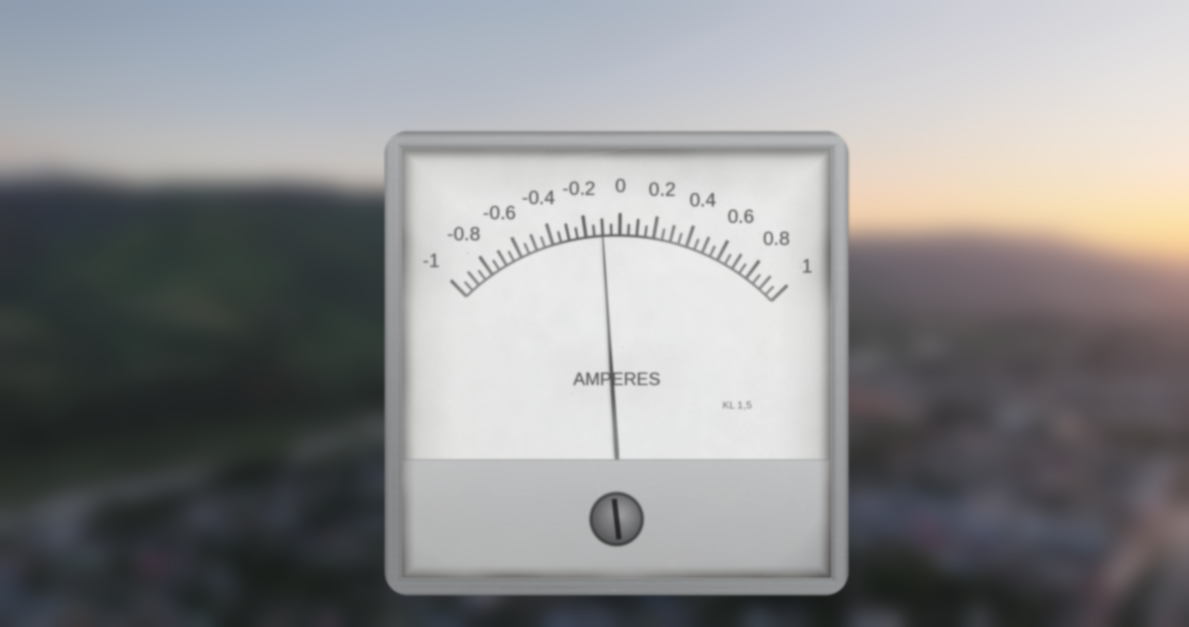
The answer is -0.1 A
